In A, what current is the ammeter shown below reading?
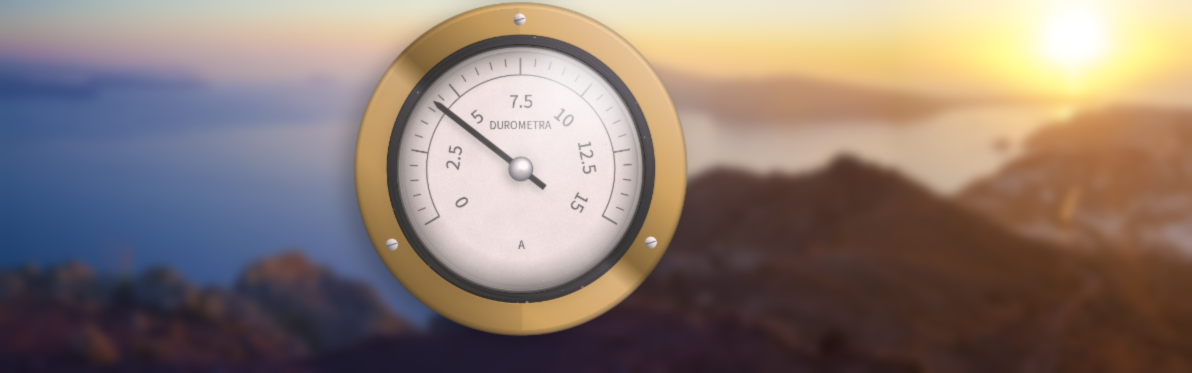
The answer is 4.25 A
